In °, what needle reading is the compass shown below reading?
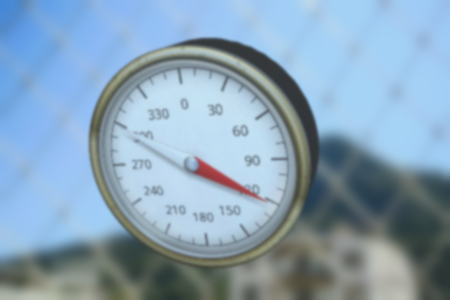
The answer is 120 °
